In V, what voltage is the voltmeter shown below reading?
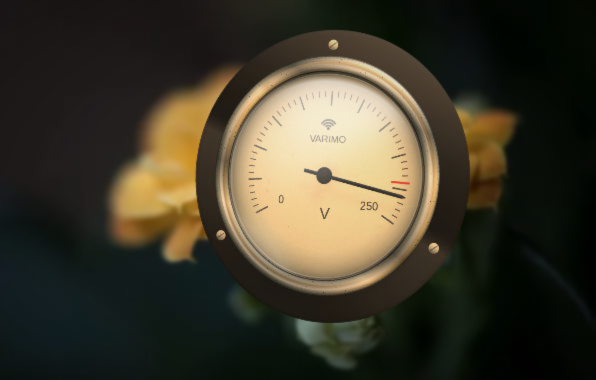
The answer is 230 V
